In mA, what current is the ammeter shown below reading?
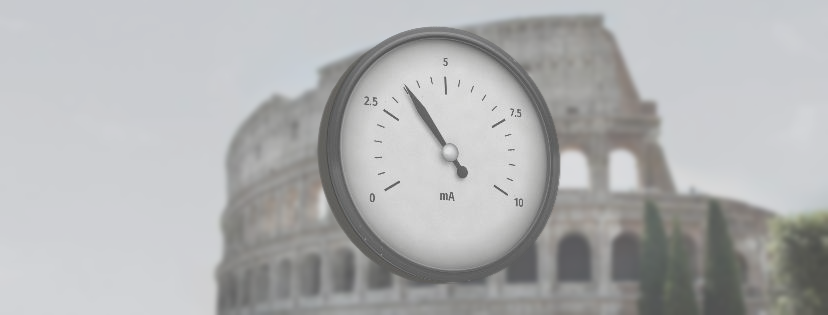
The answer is 3.5 mA
